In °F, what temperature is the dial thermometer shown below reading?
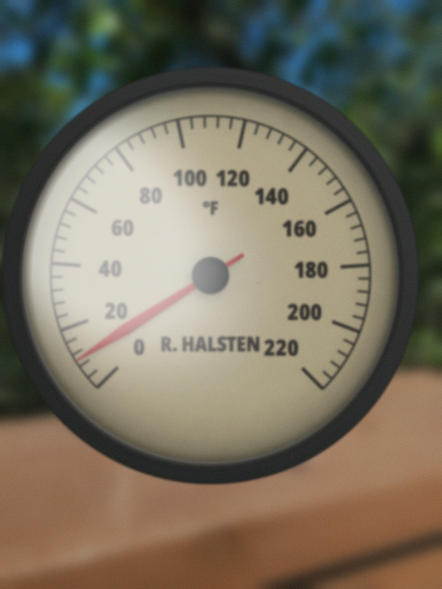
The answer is 10 °F
